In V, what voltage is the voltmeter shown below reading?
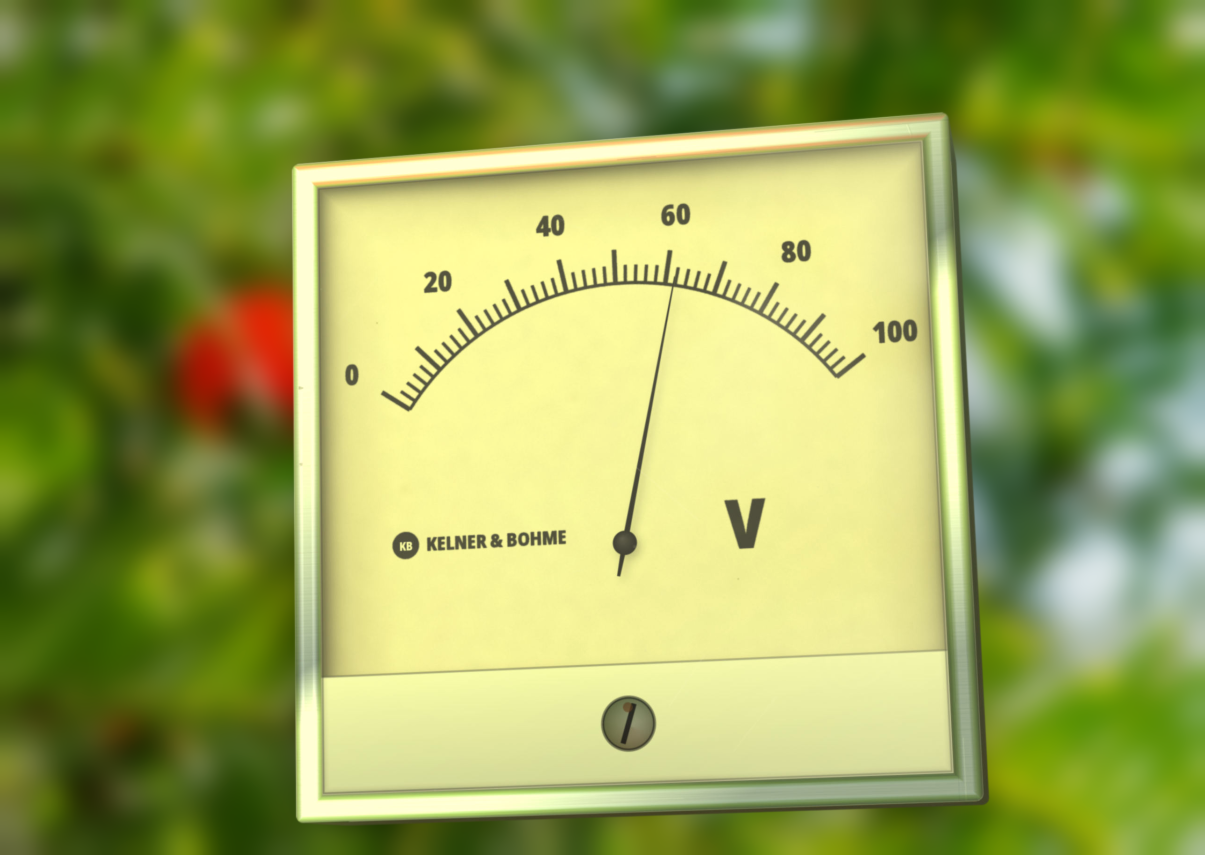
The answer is 62 V
